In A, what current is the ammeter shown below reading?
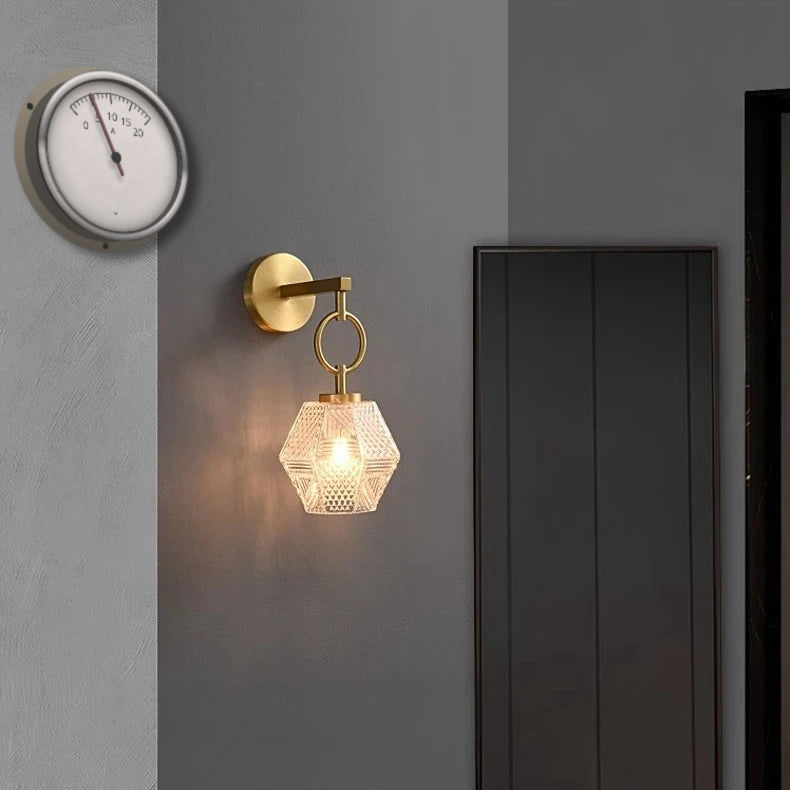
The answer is 5 A
